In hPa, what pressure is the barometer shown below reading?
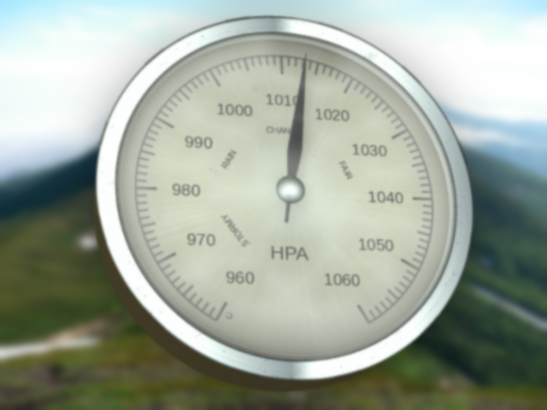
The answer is 1013 hPa
